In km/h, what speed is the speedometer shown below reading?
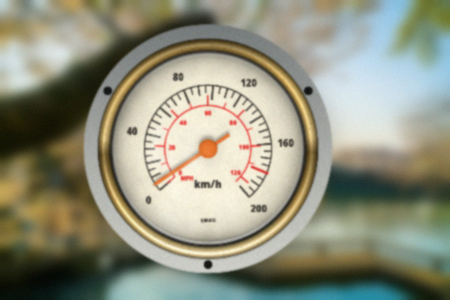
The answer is 5 km/h
